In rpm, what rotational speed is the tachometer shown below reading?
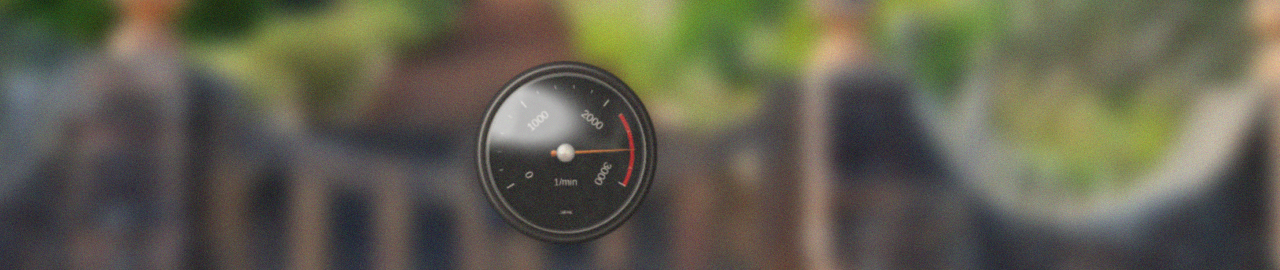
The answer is 2600 rpm
